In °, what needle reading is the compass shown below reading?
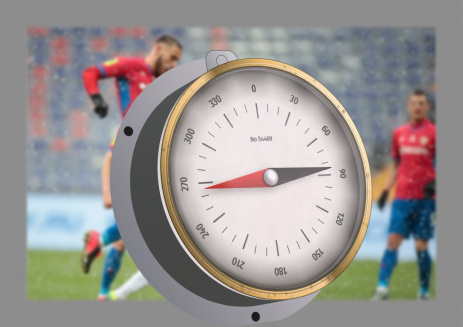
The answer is 265 °
